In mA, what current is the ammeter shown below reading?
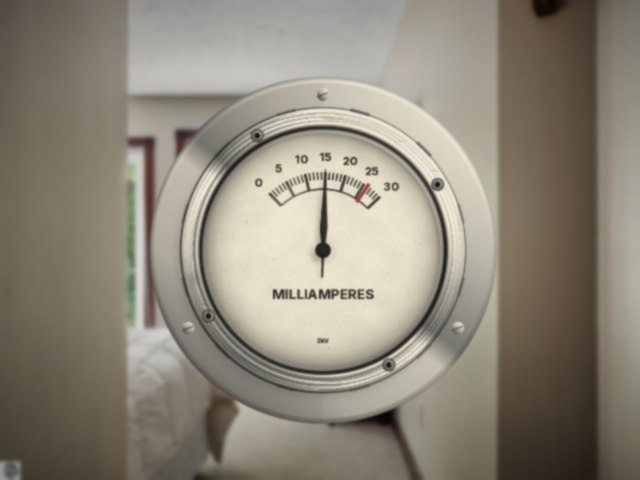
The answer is 15 mA
